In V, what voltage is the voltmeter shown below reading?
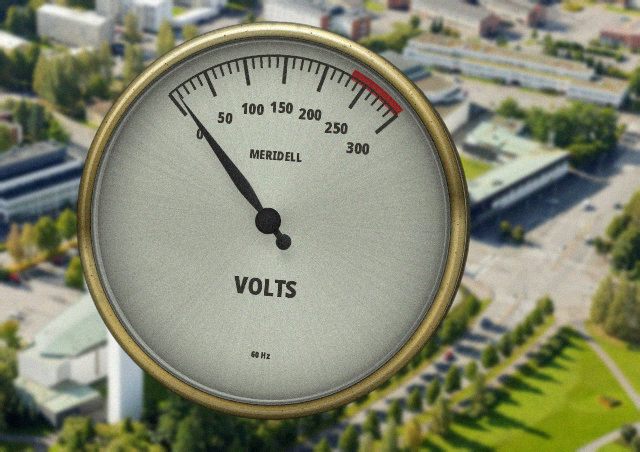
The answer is 10 V
